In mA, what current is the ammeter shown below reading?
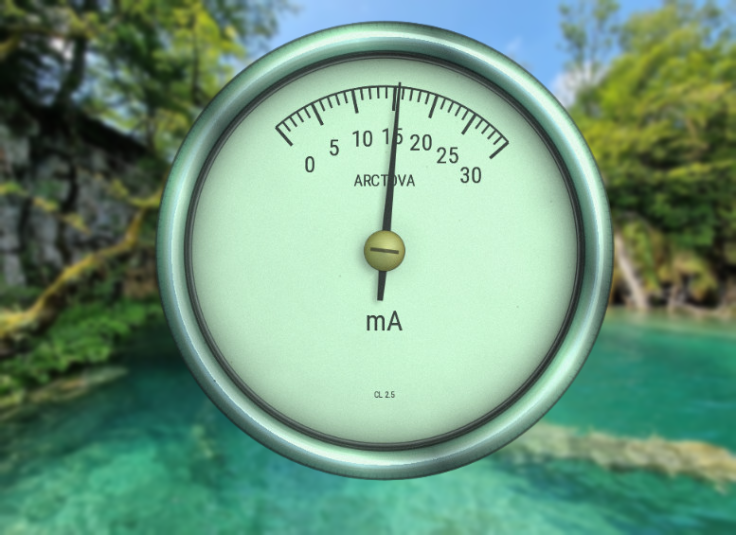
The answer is 15.5 mA
